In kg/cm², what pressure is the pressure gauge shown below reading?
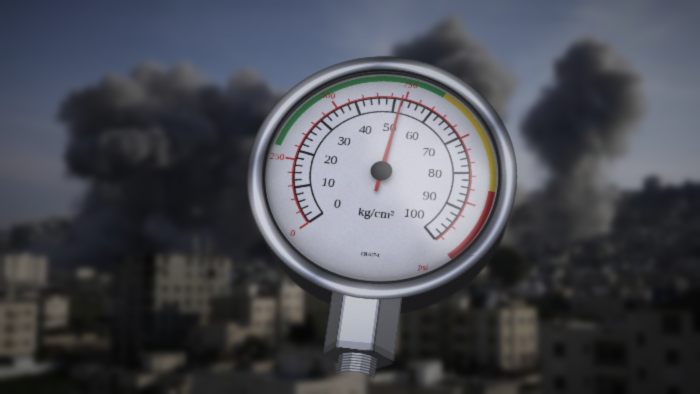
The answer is 52 kg/cm²
